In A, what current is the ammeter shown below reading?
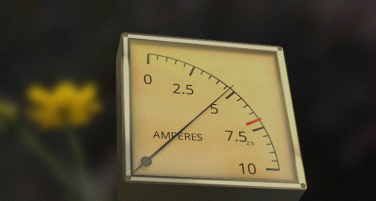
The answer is 4.75 A
